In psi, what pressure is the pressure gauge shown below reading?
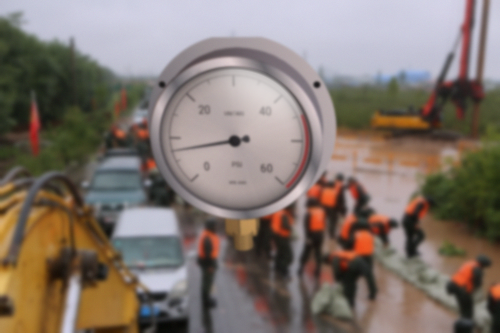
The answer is 7.5 psi
